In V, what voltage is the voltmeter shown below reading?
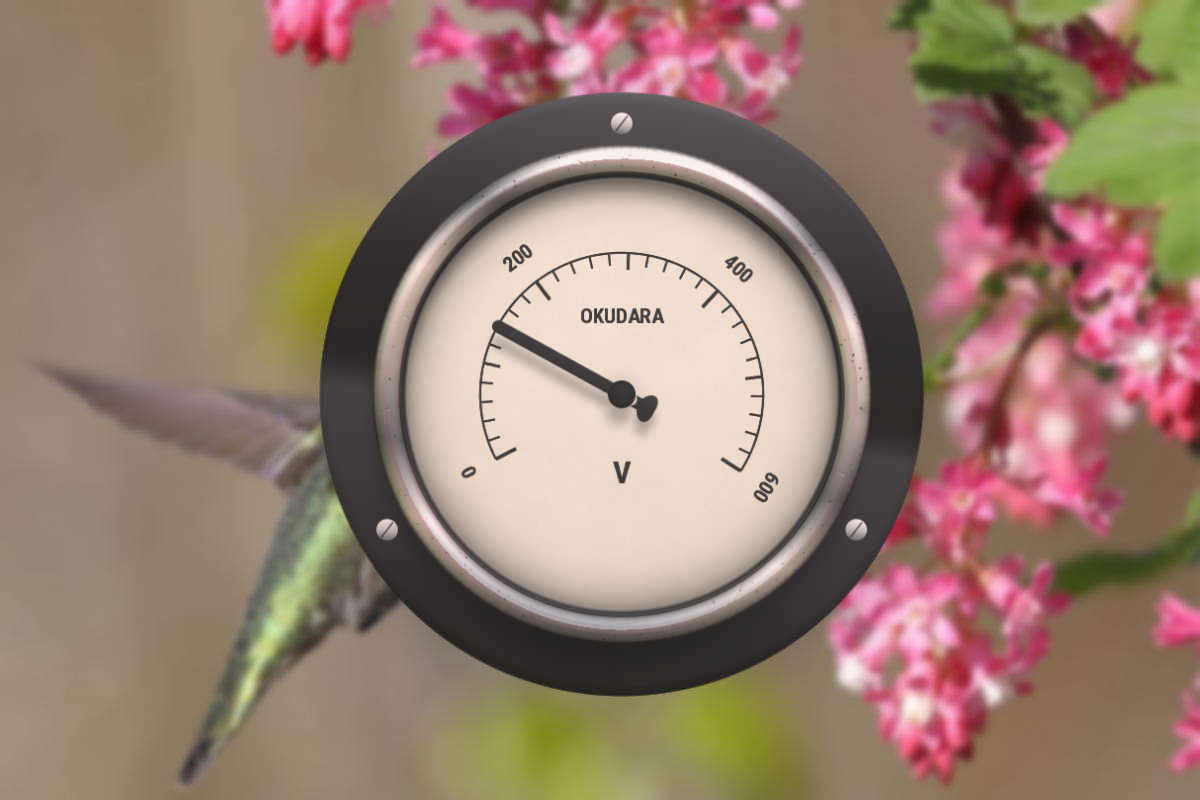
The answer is 140 V
